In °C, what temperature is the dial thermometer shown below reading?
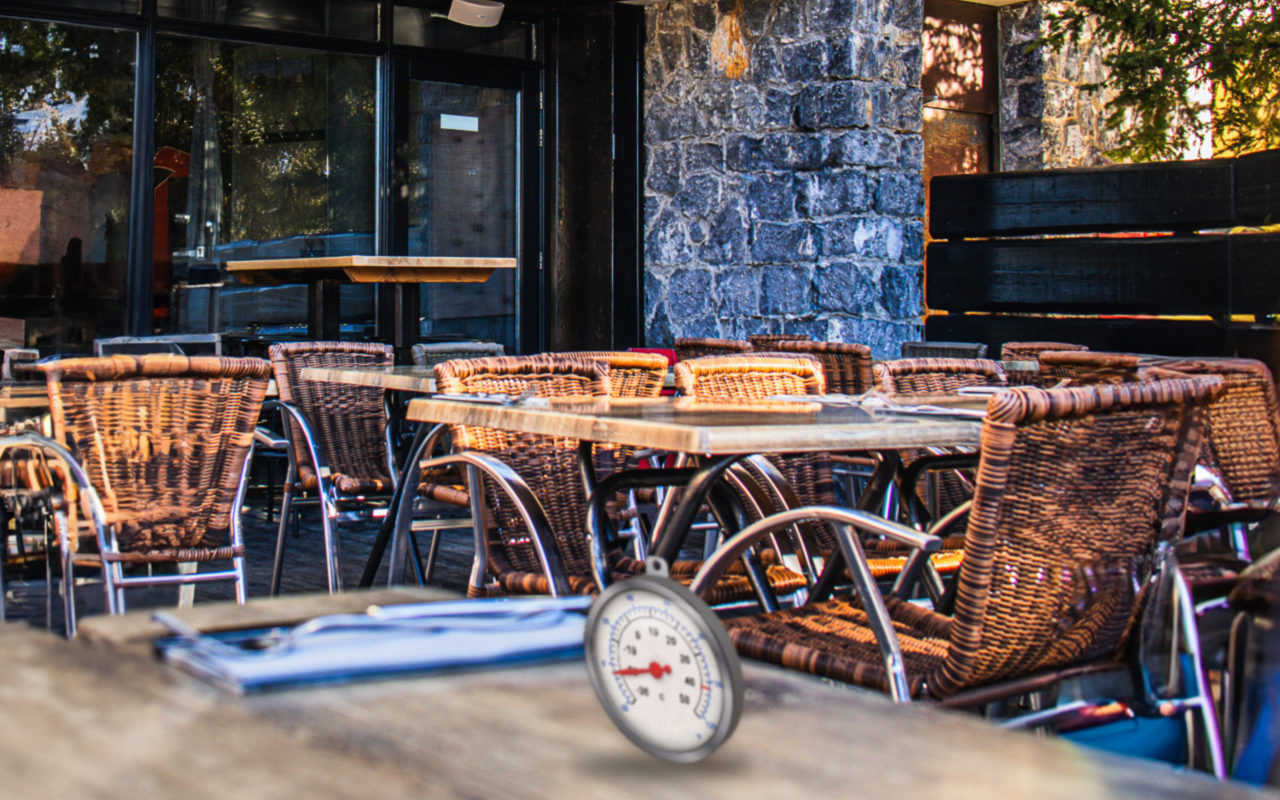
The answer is -20 °C
